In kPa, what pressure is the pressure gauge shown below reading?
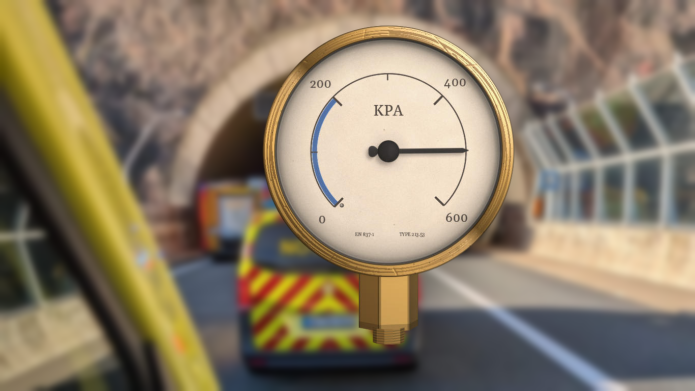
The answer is 500 kPa
